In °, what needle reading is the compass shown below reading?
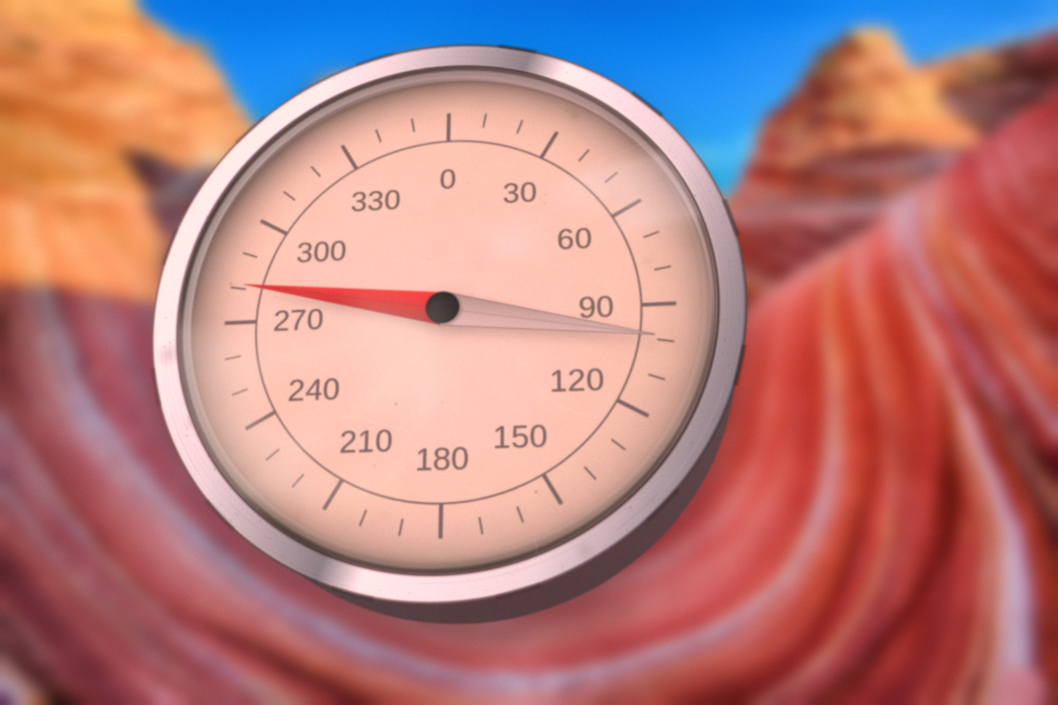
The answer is 280 °
